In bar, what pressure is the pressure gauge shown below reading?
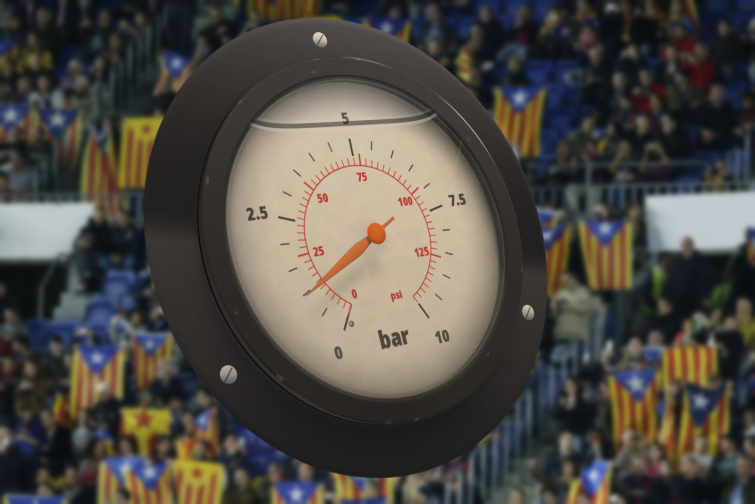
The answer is 1 bar
